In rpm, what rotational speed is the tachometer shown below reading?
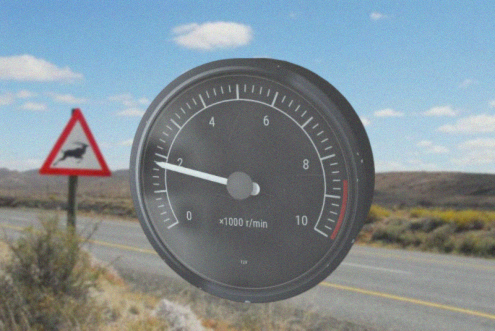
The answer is 1800 rpm
